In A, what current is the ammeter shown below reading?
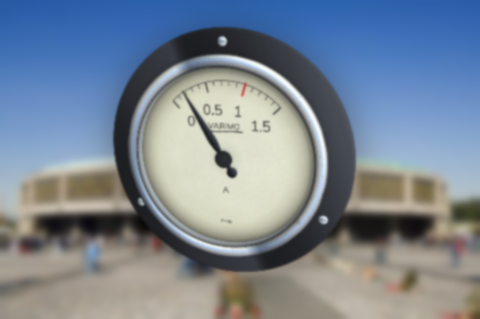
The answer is 0.2 A
